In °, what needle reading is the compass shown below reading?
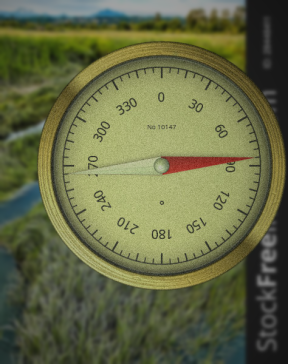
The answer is 85 °
